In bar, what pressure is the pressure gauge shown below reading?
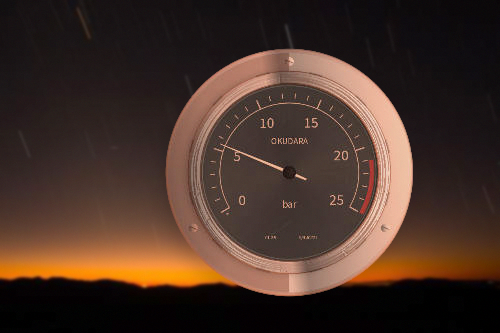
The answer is 5.5 bar
